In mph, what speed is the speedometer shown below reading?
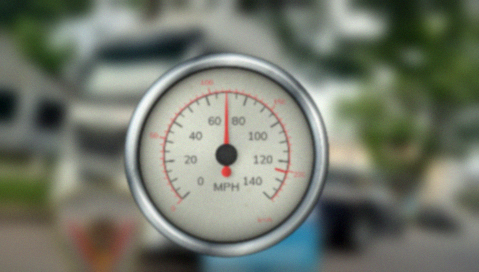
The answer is 70 mph
